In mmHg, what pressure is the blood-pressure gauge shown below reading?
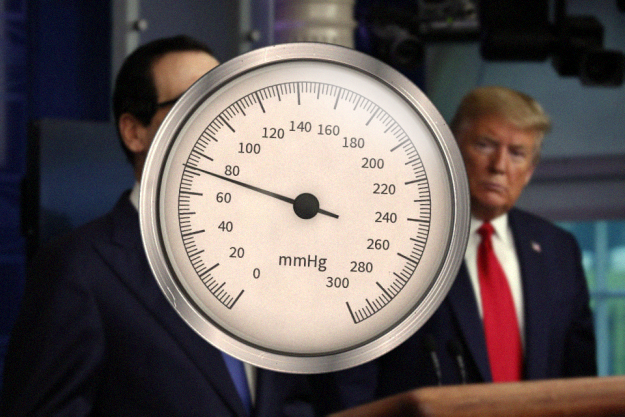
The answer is 72 mmHg
